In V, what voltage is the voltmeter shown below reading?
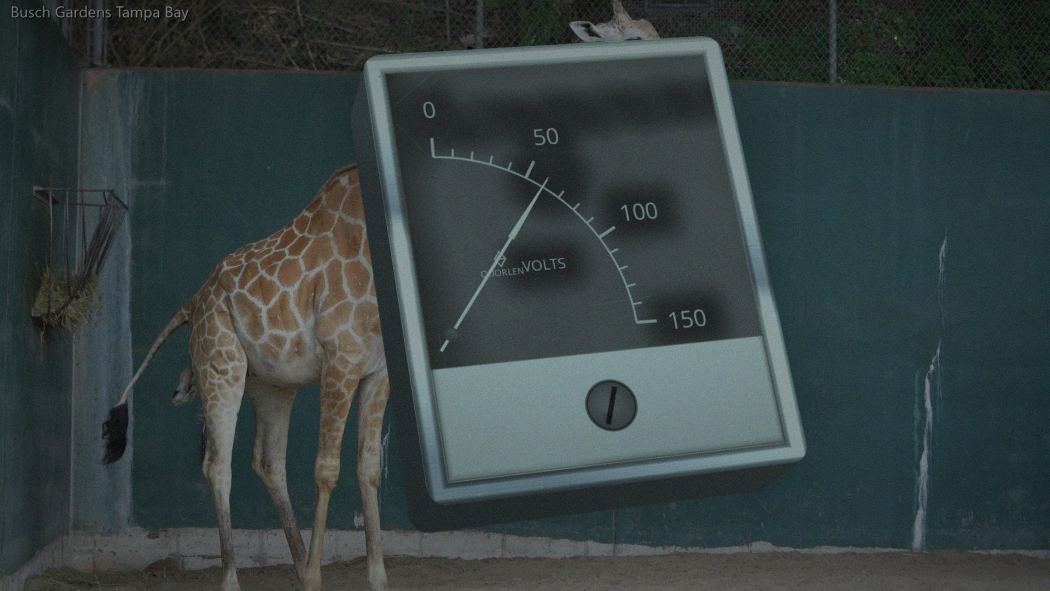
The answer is 60 V
